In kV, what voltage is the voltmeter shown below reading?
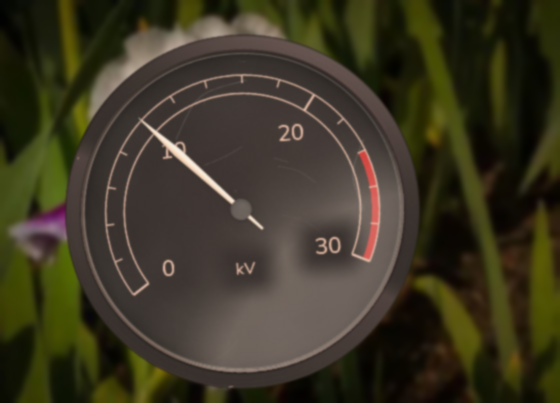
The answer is 10 kV
